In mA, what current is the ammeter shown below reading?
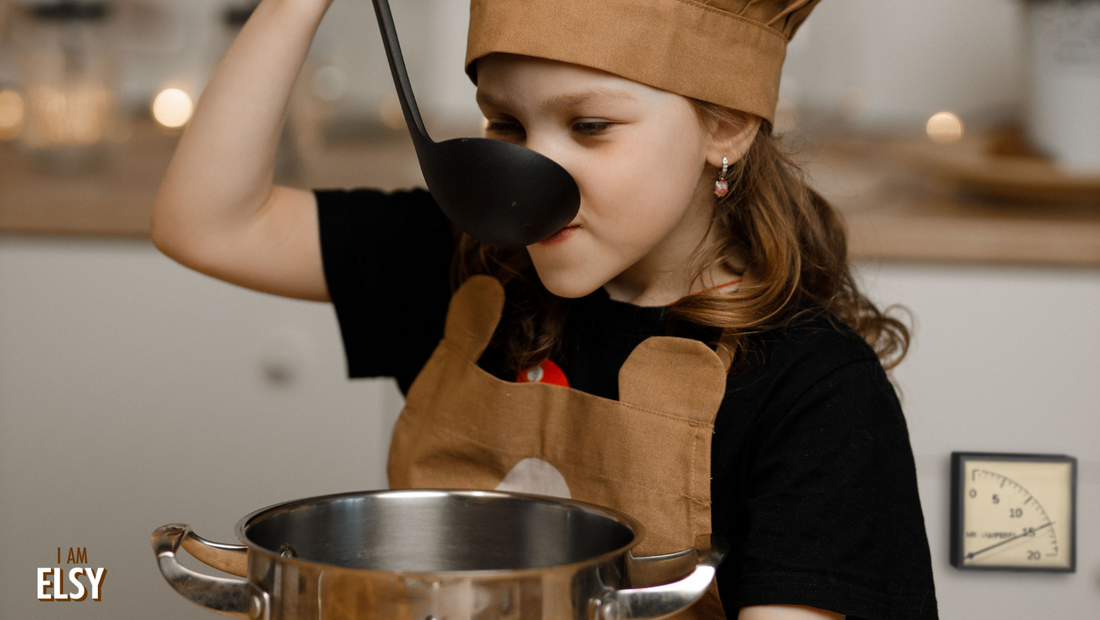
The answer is 15 mA
